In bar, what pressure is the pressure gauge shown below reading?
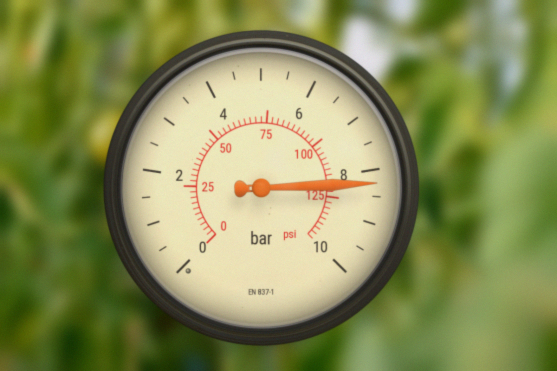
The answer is 8.25 bar
